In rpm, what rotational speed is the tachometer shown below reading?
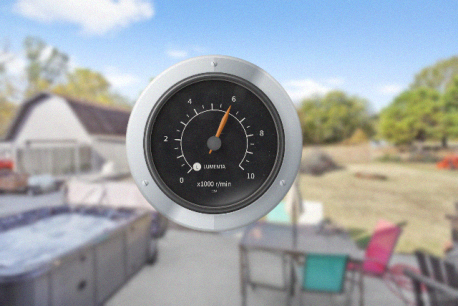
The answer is 6000 rpm
